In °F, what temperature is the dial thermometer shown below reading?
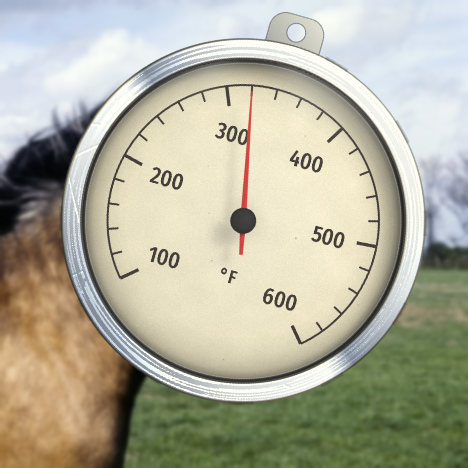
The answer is 320 °F
